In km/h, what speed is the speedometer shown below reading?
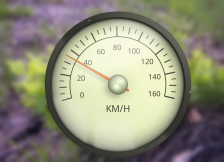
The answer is 35 km/h
